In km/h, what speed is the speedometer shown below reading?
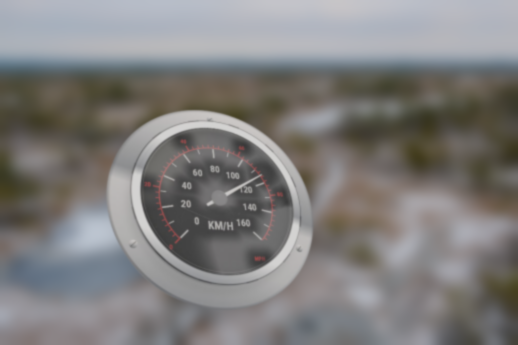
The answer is 115 km/h
